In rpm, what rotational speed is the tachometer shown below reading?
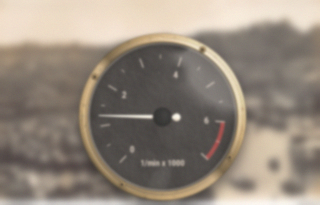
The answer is 1250 rpm
